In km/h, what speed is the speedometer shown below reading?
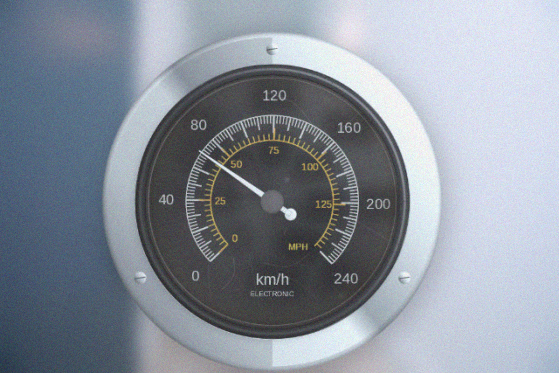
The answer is 70 km/h
